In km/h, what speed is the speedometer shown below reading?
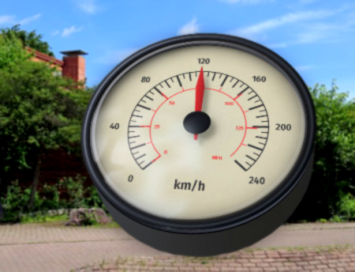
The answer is 120 km/h
